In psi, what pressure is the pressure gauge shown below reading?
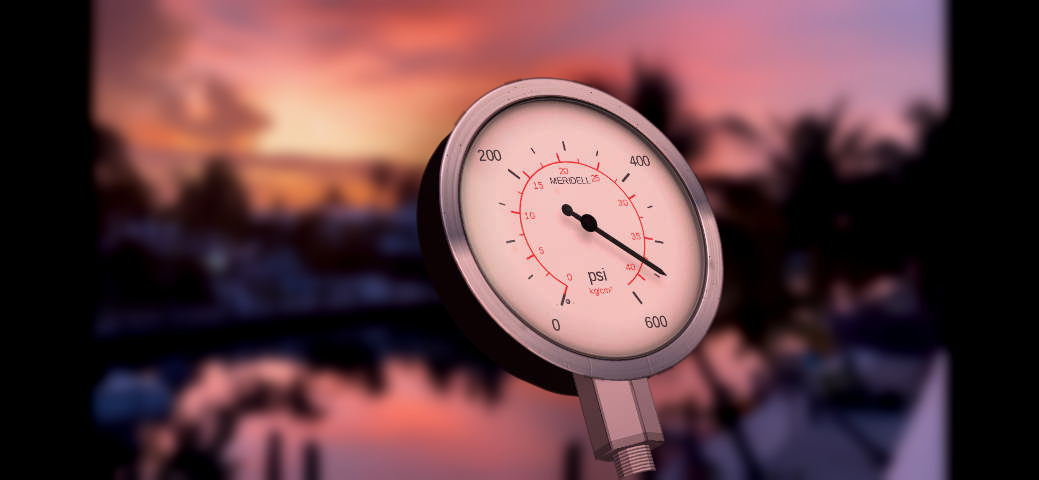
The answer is 550 psi
